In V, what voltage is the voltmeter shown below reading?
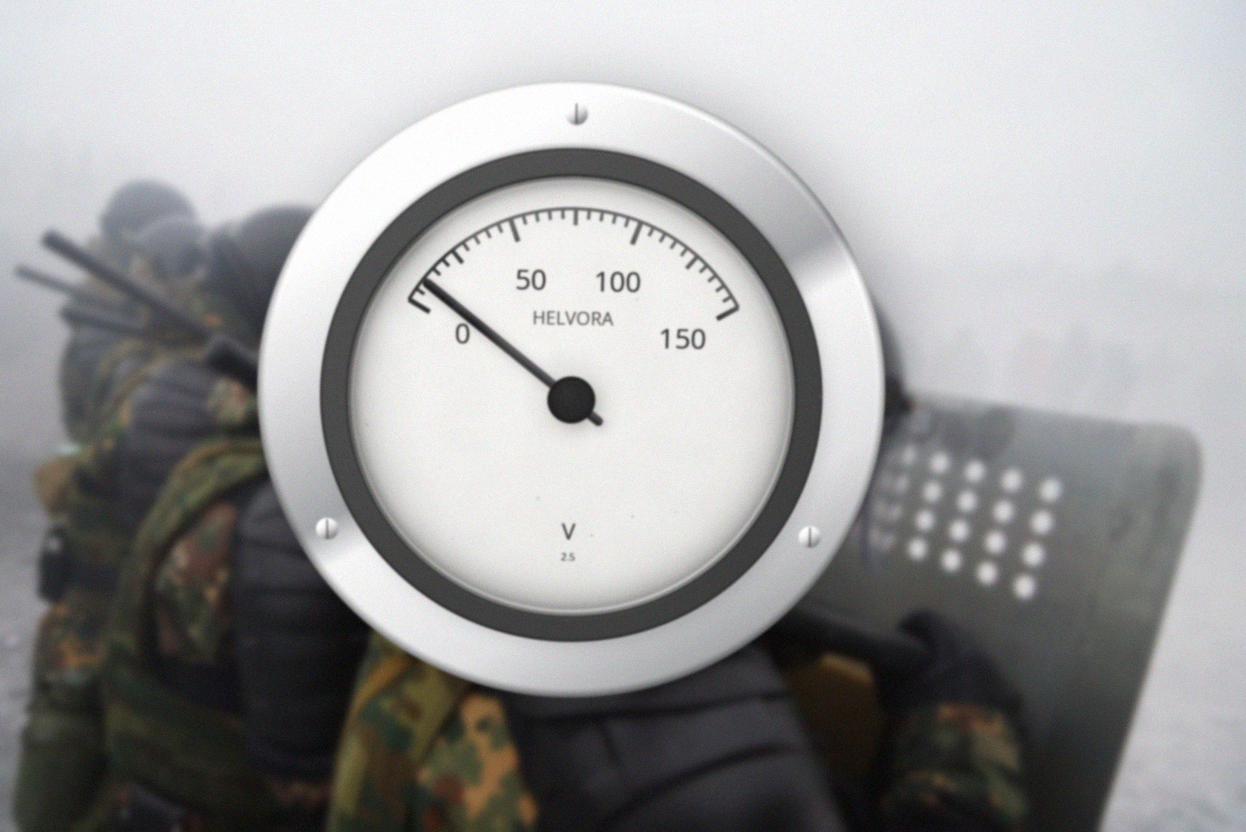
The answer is 10 V
